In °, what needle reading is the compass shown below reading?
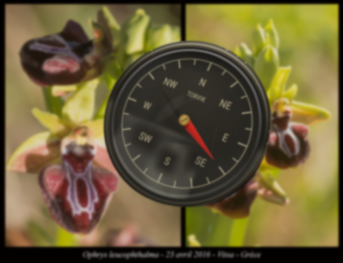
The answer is 120 °
